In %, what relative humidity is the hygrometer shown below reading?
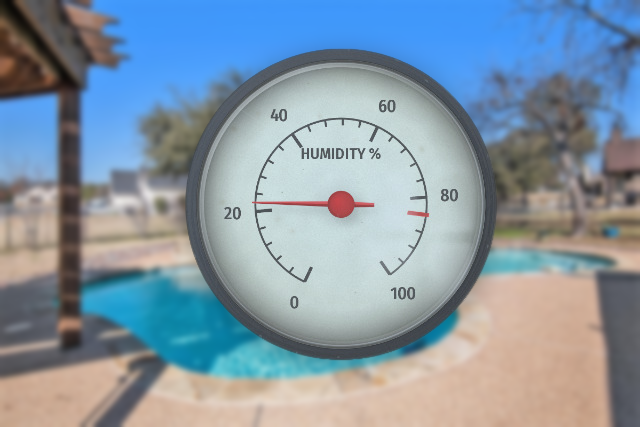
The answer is 22 %
